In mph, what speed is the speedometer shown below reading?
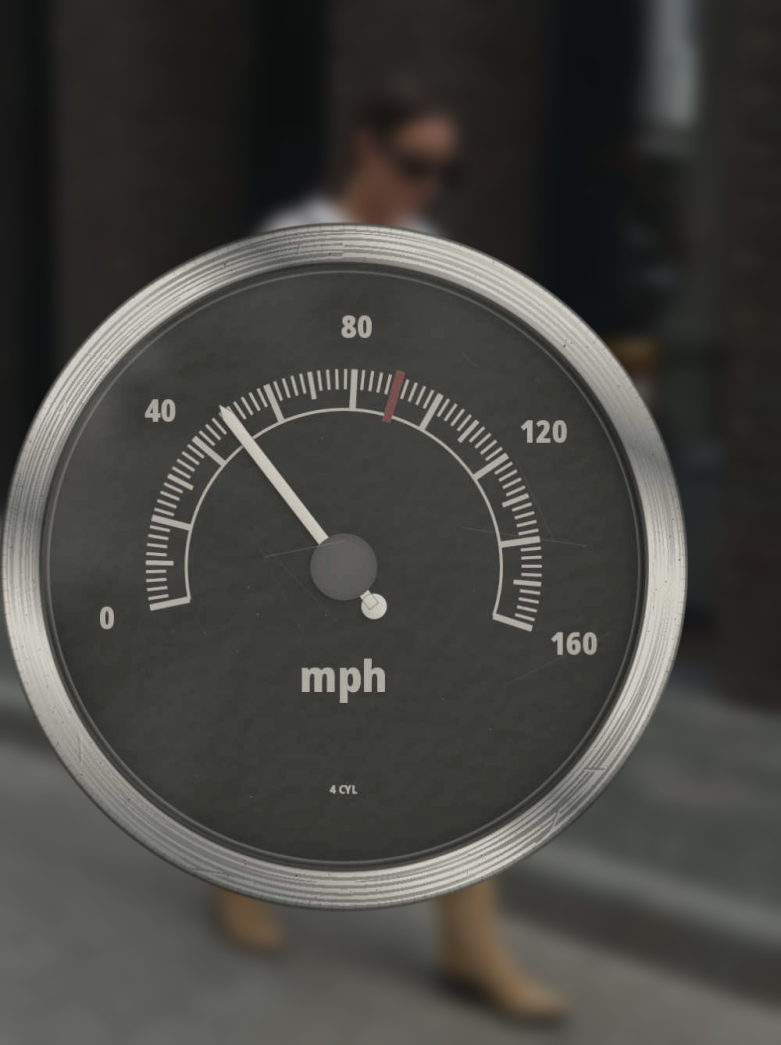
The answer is 49 mph
